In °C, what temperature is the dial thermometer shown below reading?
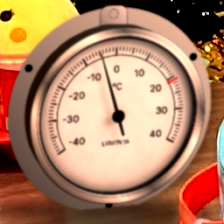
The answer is -5 °C
